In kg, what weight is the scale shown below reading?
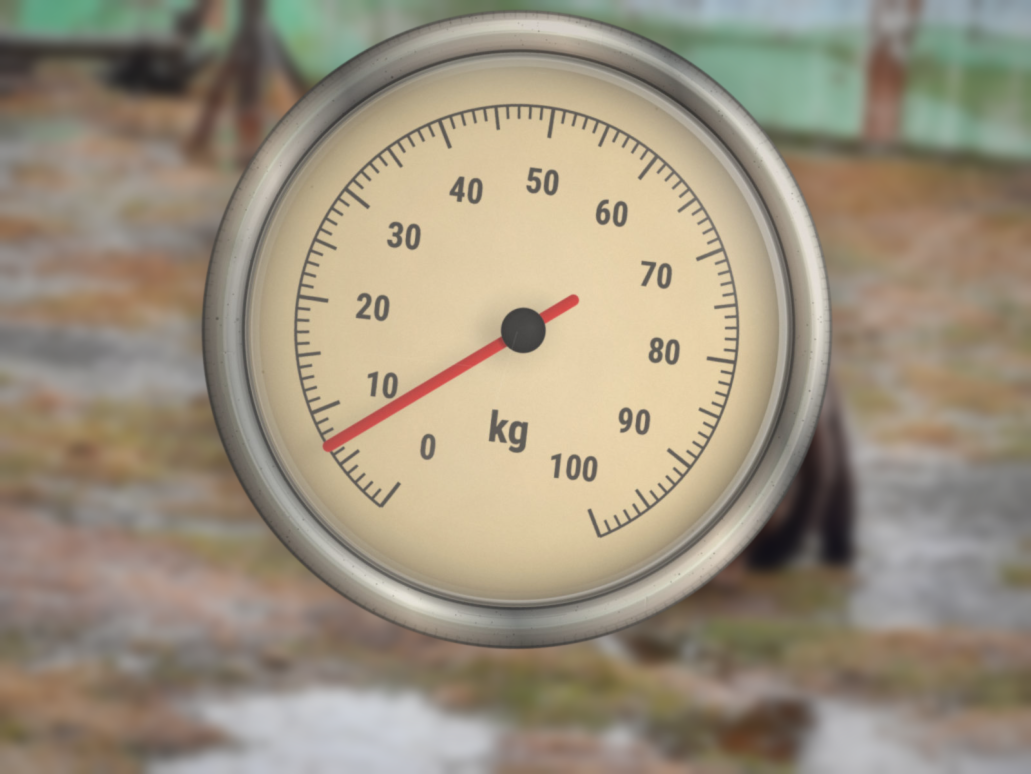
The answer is 7 kg
